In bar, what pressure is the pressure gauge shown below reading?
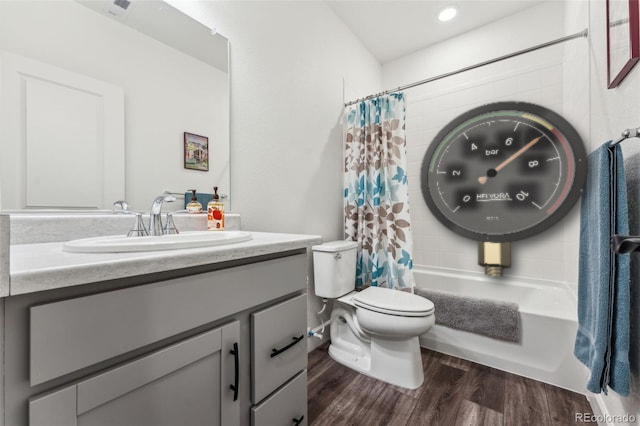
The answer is 7 bar
